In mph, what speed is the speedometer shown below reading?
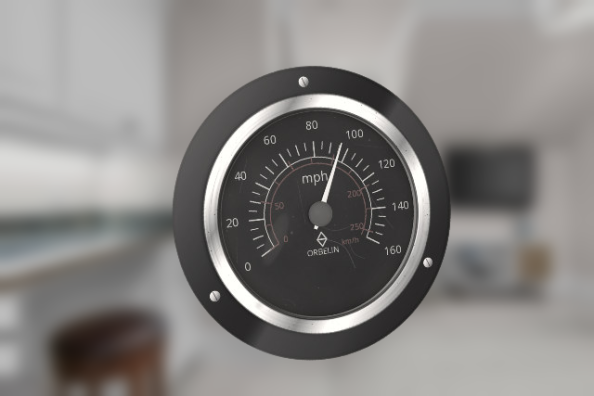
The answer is 95 mph
